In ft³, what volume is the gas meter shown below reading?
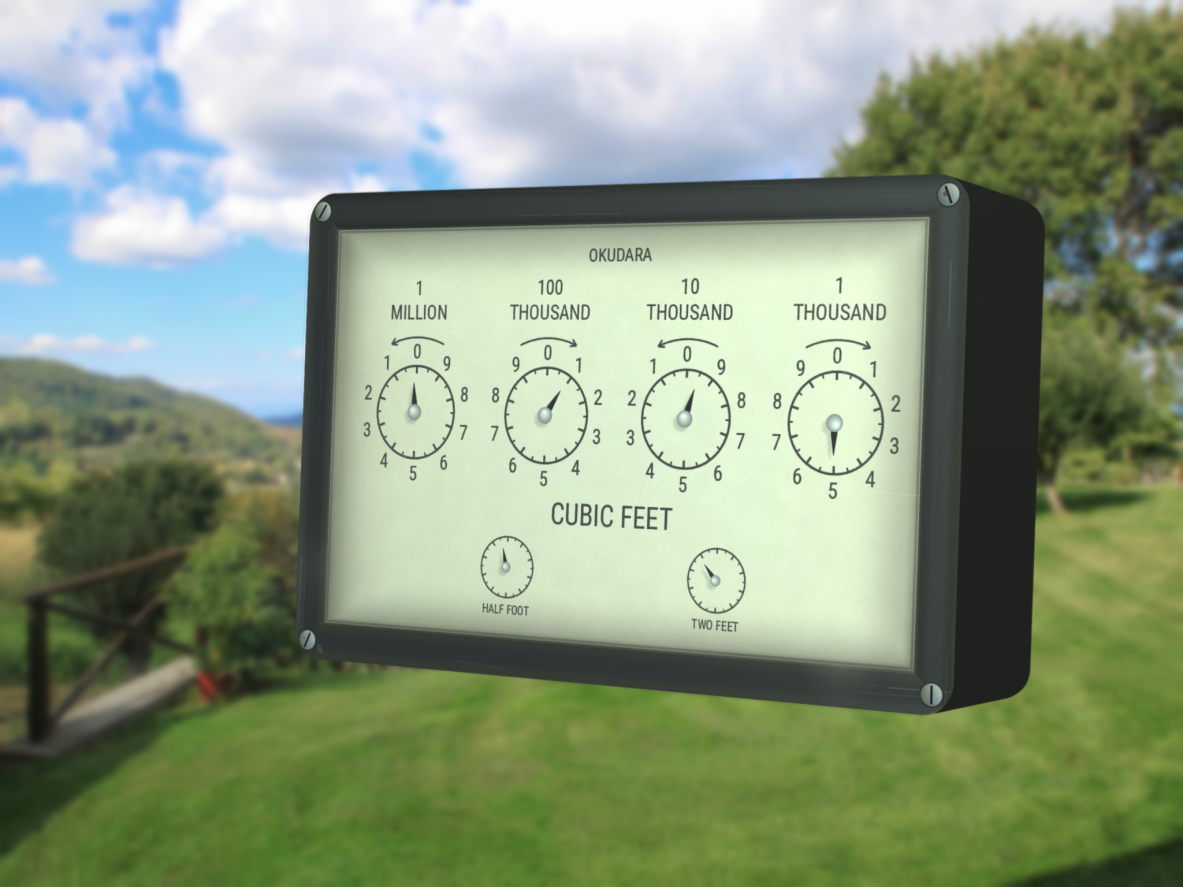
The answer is 9500 ft³
